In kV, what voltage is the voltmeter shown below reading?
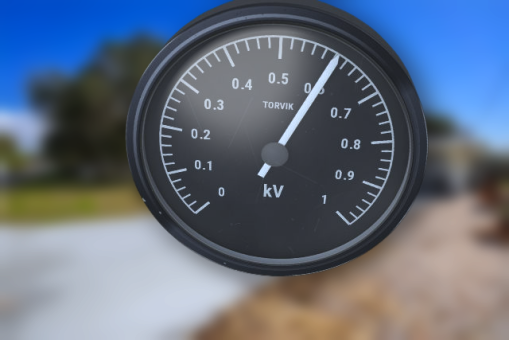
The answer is 0.6 kV
